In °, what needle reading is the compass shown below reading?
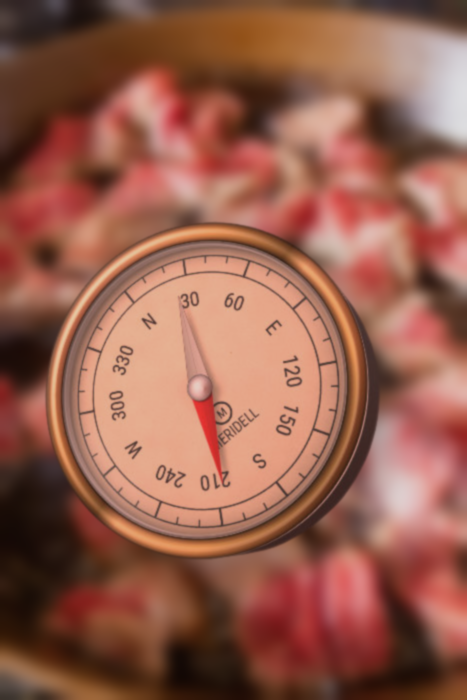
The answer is 205 °
